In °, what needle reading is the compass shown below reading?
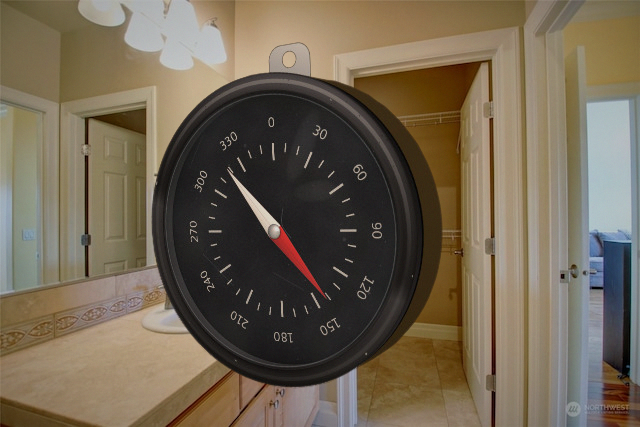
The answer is 140 °
